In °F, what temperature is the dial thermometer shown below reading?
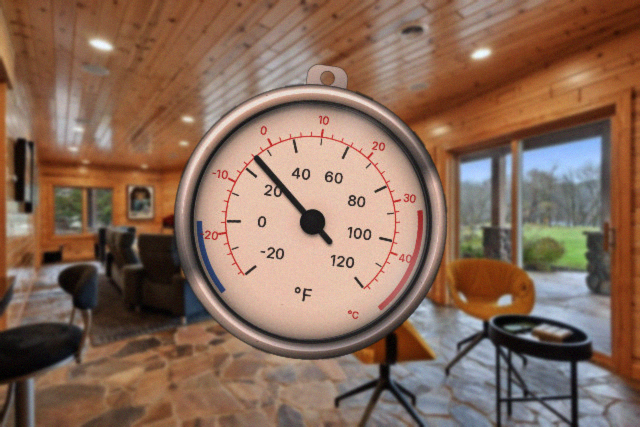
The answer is 25 °F
